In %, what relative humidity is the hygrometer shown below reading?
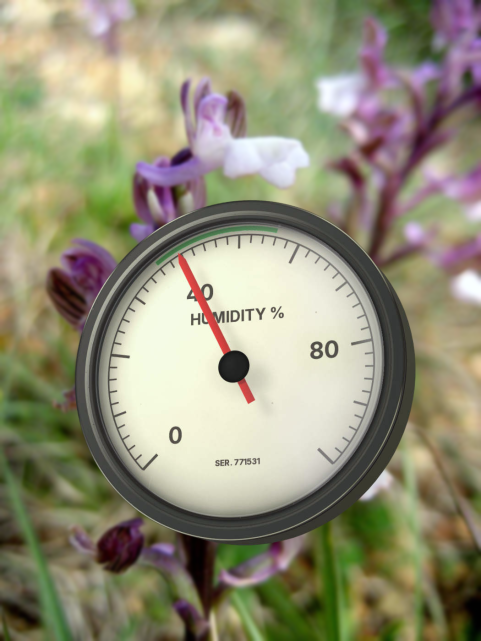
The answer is 40 %
